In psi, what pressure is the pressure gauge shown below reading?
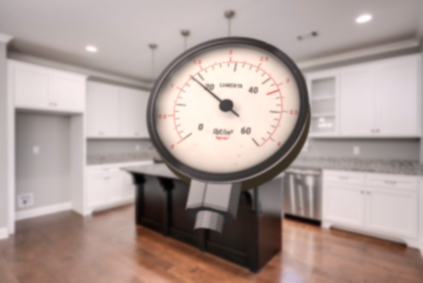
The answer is 18 psi
